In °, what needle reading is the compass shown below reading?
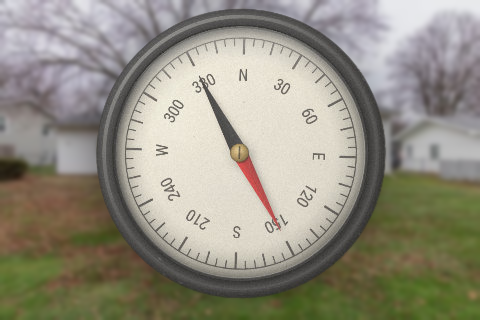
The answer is 150 °
